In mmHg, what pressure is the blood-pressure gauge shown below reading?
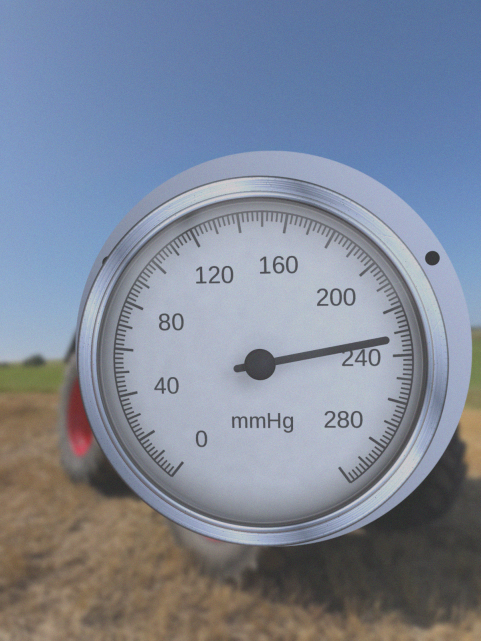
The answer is 232 mmHg
